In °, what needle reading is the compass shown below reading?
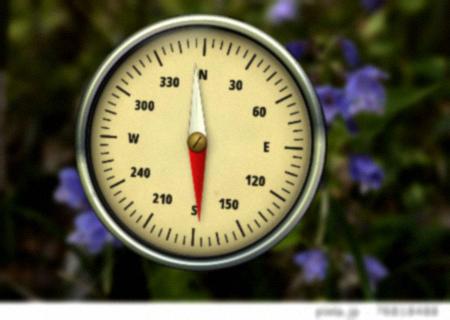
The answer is 175 °
